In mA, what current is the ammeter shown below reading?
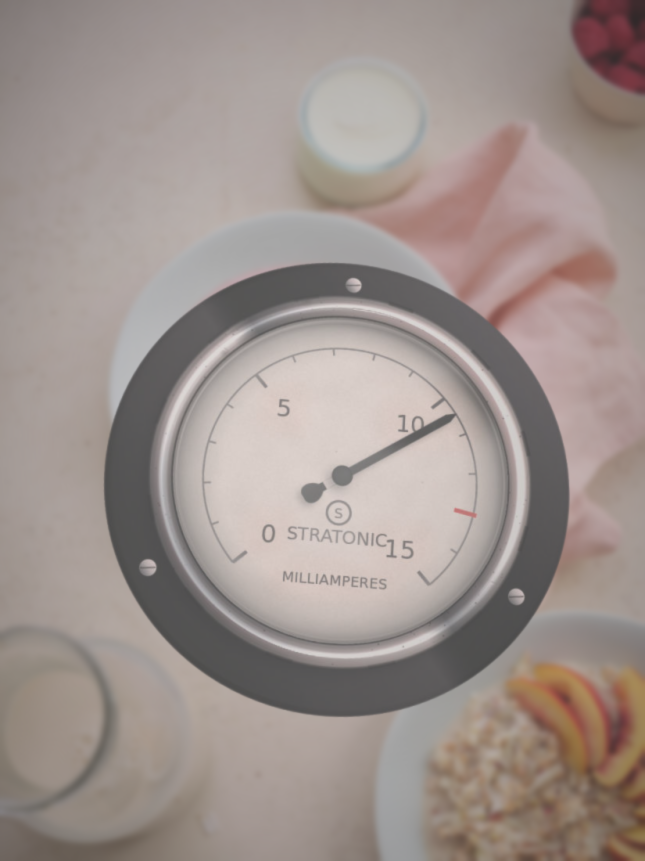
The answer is 10.5 mA
